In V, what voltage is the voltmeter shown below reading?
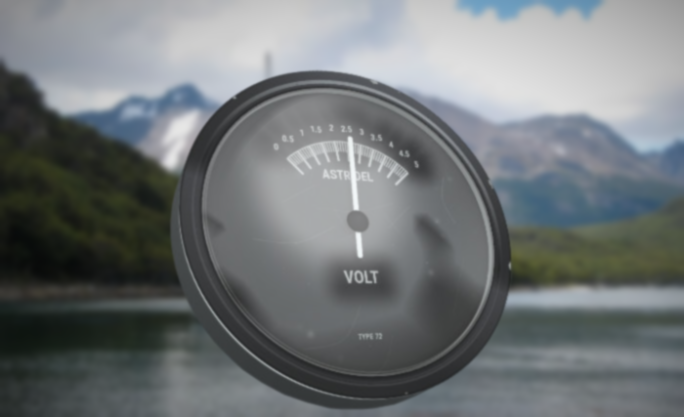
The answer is 2.5 V
